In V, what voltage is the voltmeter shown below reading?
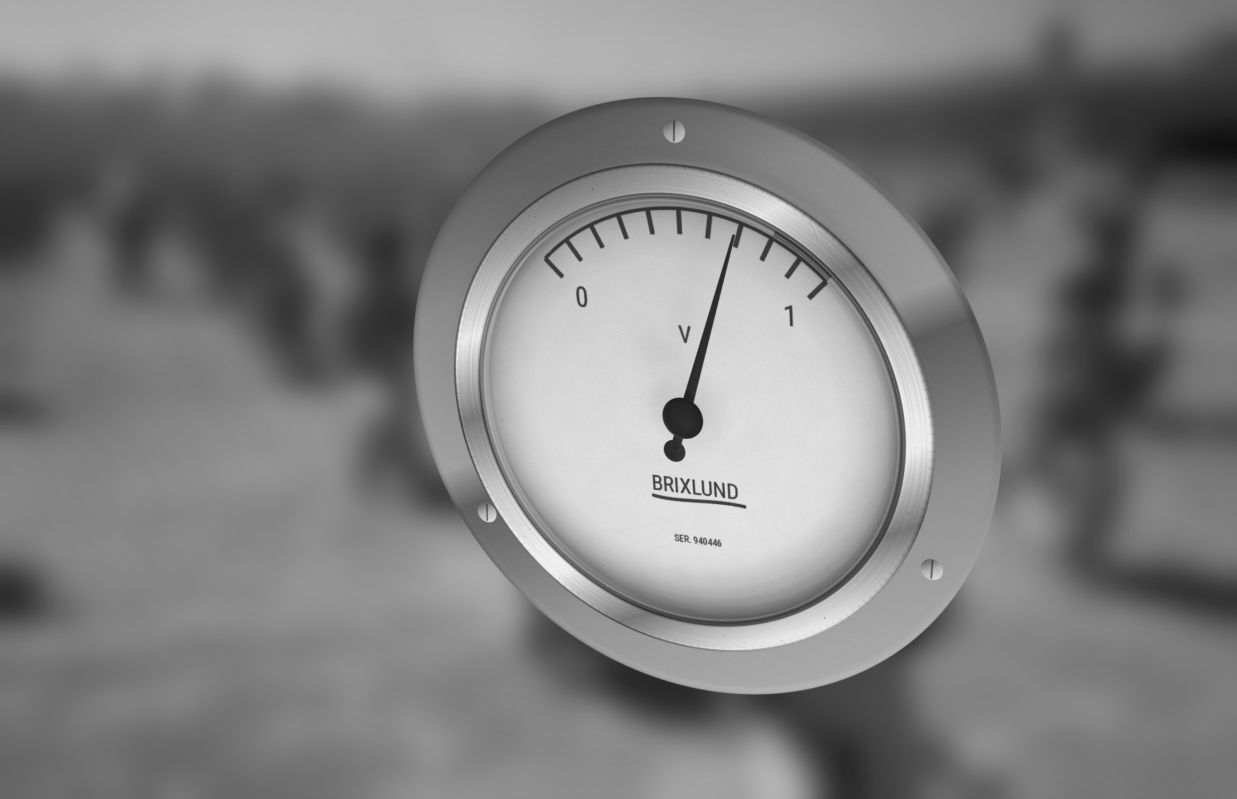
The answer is 0.7 V
